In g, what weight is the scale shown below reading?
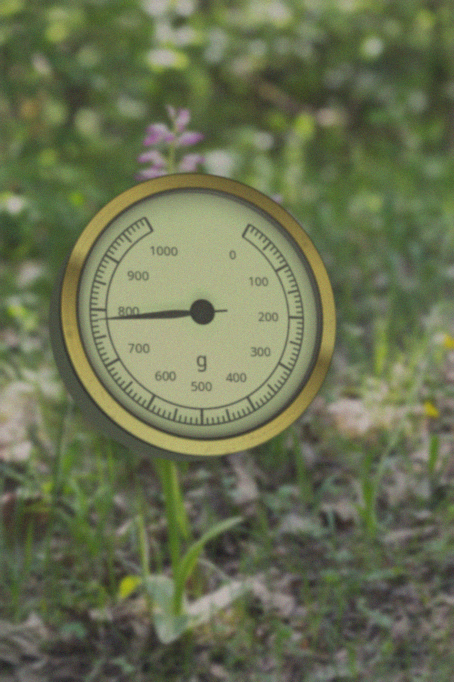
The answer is 780 g
